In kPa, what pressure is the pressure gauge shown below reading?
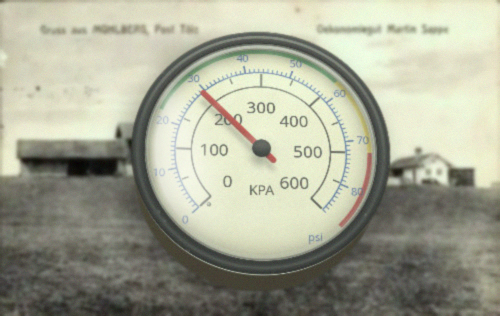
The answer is 200 kPa
